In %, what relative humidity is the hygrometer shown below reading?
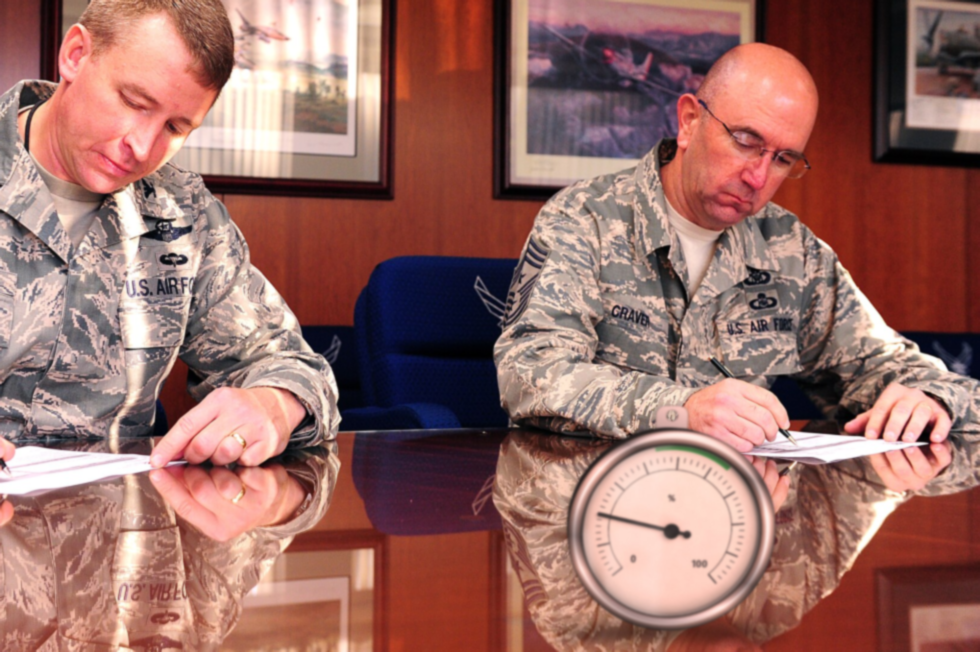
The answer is 20 %
